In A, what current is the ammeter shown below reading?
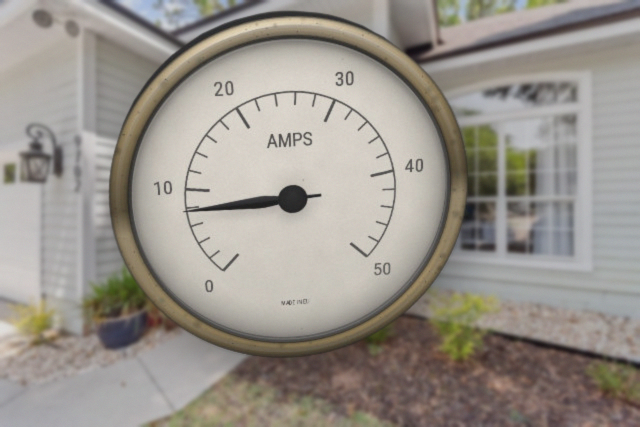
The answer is 8 A
